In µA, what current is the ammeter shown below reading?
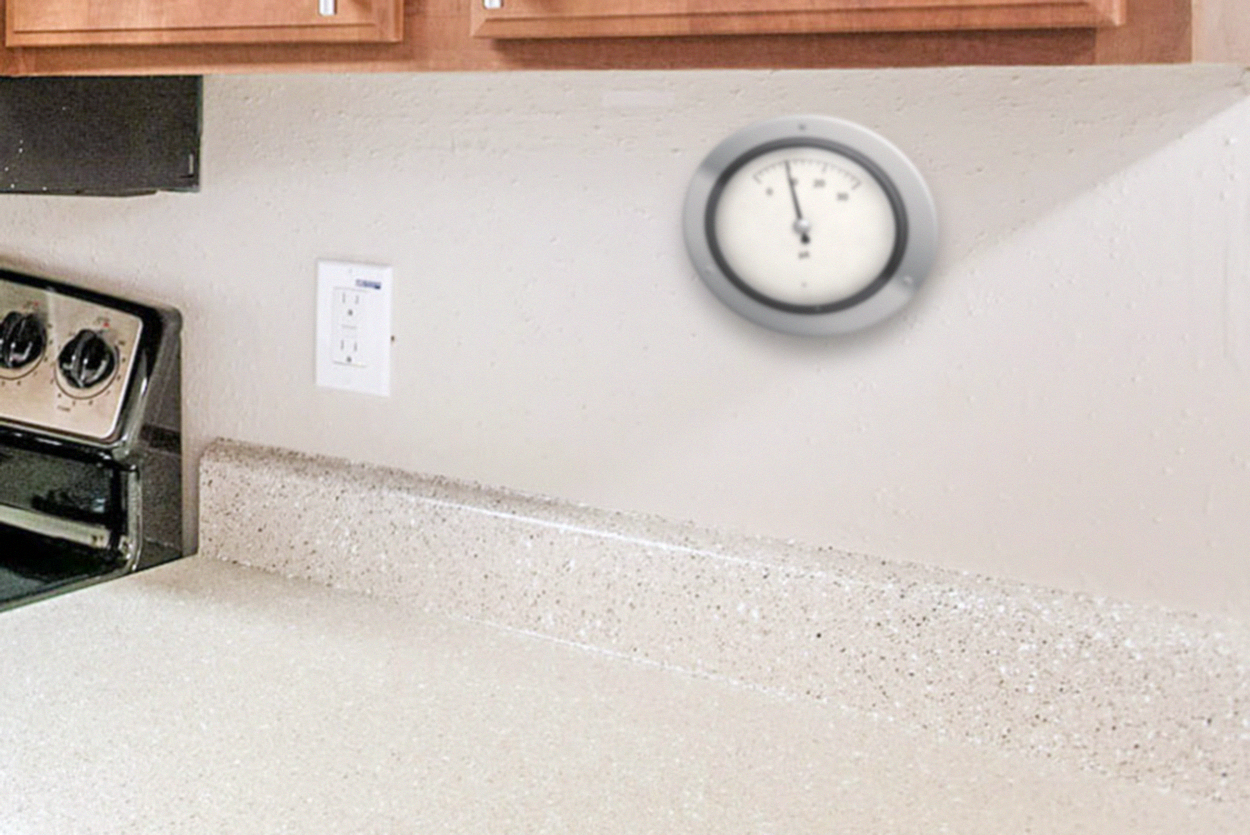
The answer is 10 µA
